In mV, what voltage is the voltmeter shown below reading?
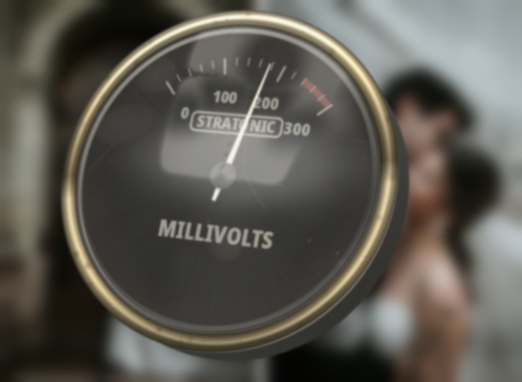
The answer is 180 mV
